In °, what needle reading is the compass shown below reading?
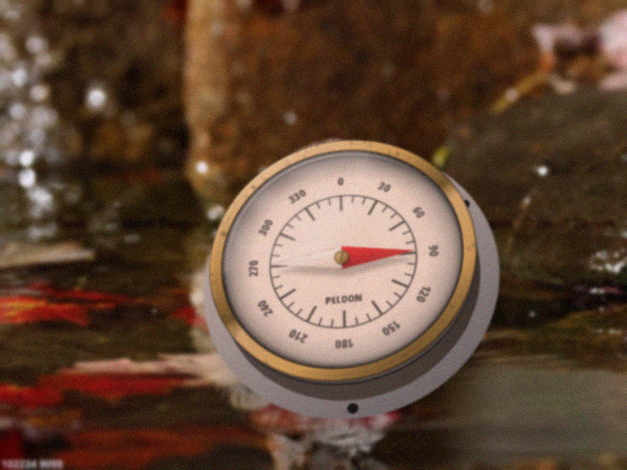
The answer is 90 °
